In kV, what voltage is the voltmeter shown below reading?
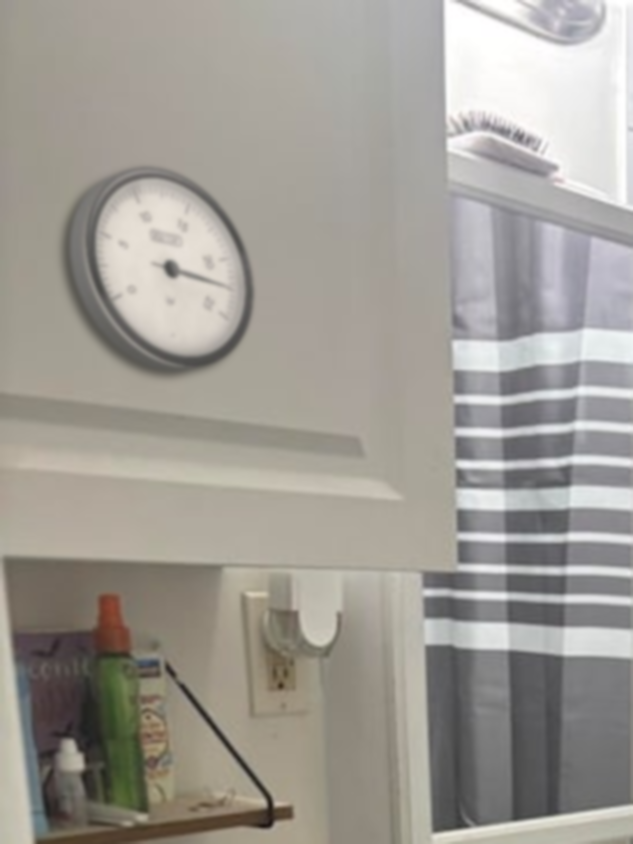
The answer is 22.5 kV
